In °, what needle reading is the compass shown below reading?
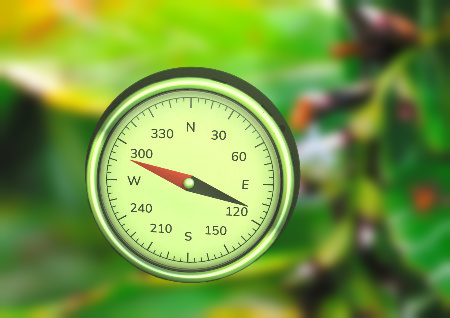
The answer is 290 °
